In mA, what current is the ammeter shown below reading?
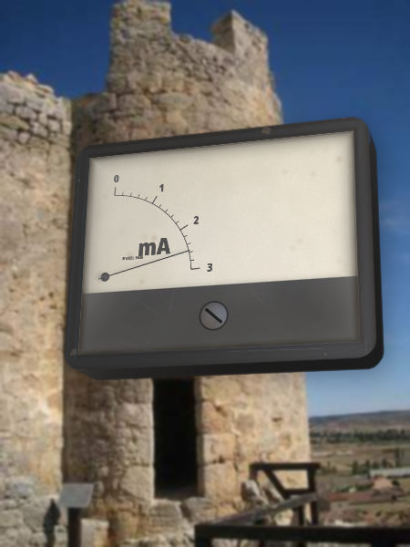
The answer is 2.6 mA
